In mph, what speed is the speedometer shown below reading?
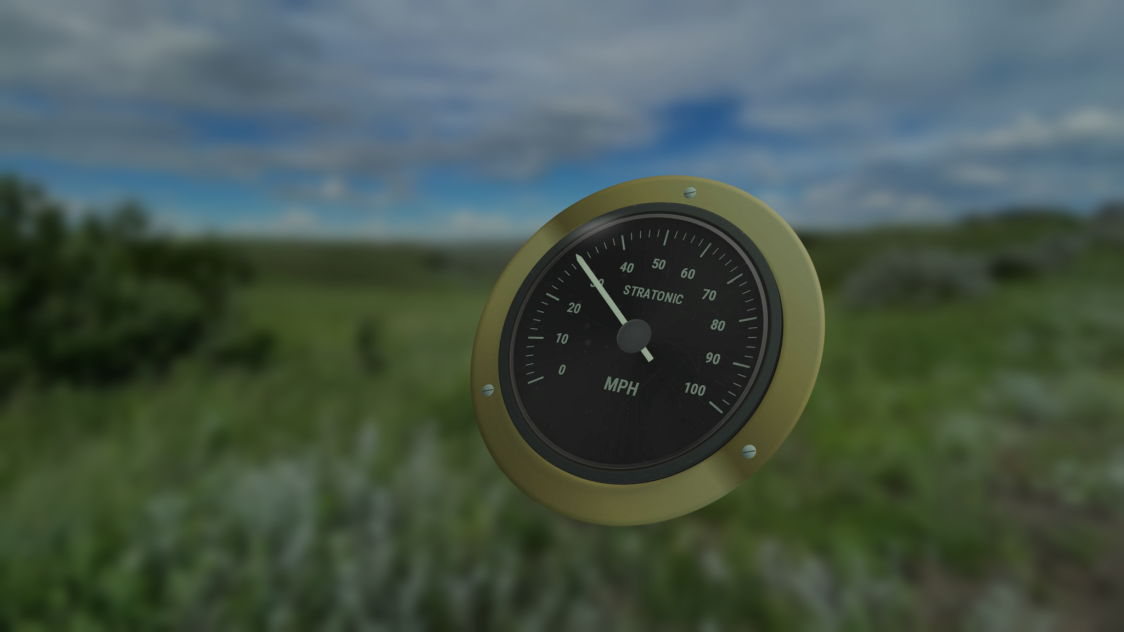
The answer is 30 mph
